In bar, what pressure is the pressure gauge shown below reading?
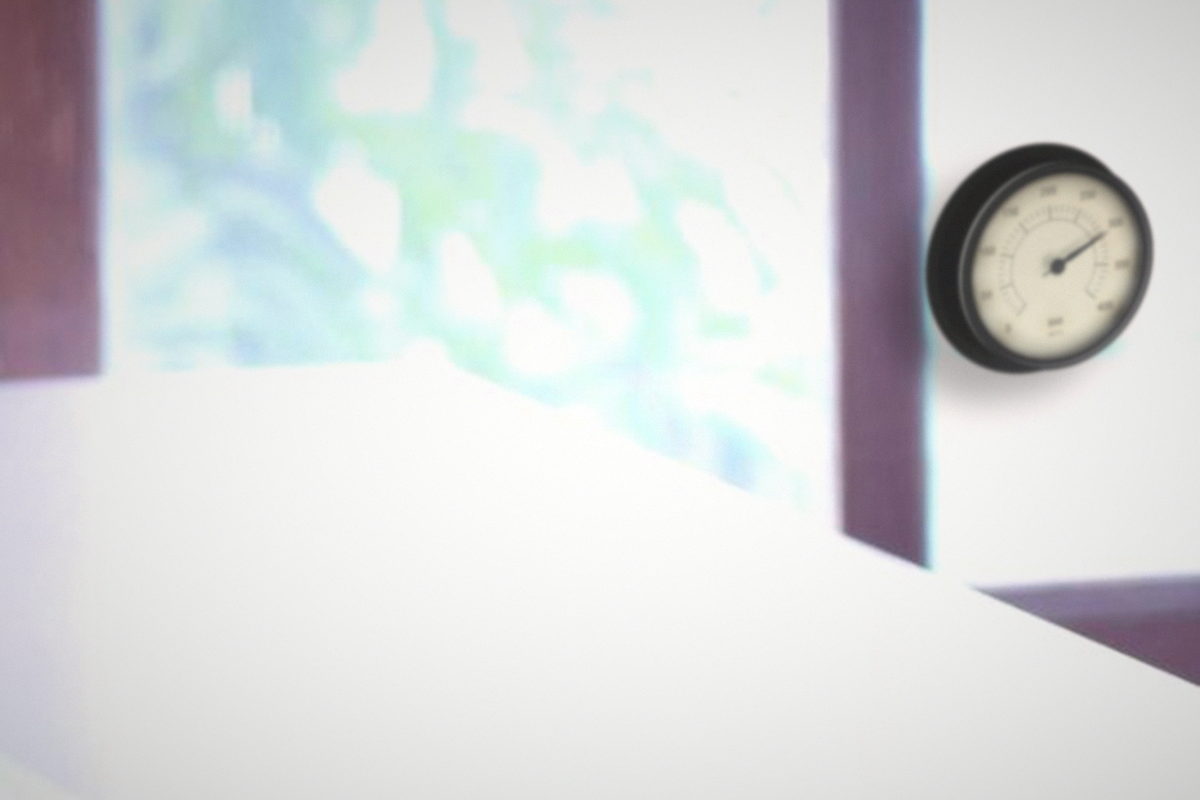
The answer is 300 bar
